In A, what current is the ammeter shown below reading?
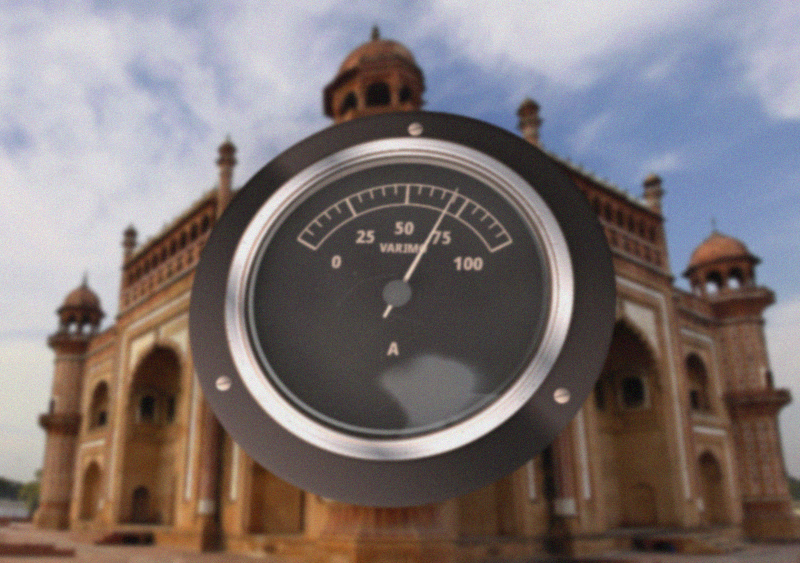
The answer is 70 A
